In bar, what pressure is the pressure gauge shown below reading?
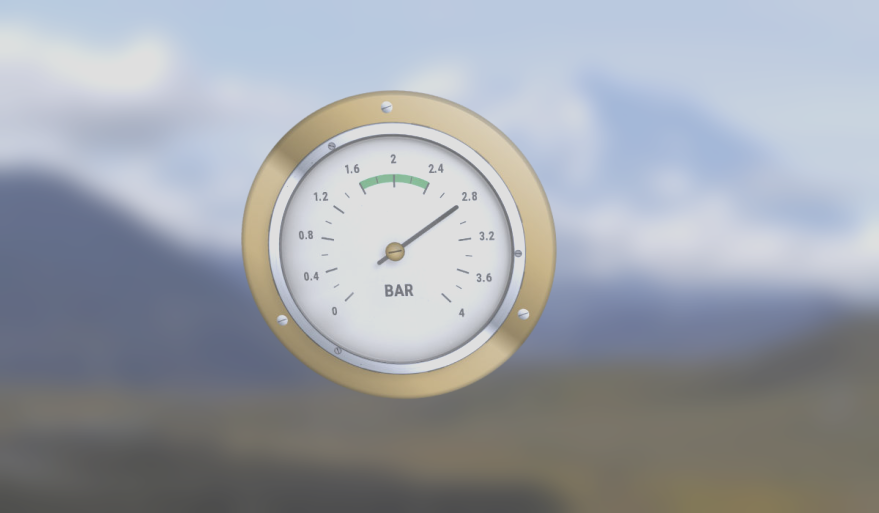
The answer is 2.8 bar
